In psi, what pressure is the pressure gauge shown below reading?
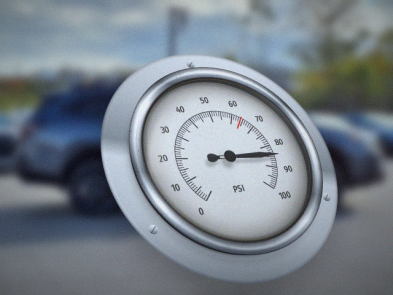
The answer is 85 psi
